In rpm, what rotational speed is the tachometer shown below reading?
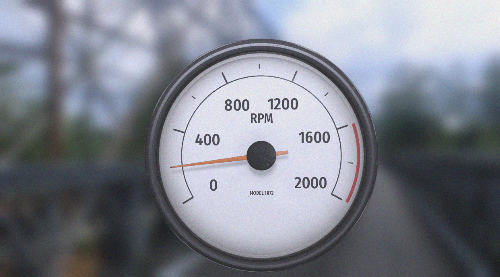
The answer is 200 rpm
